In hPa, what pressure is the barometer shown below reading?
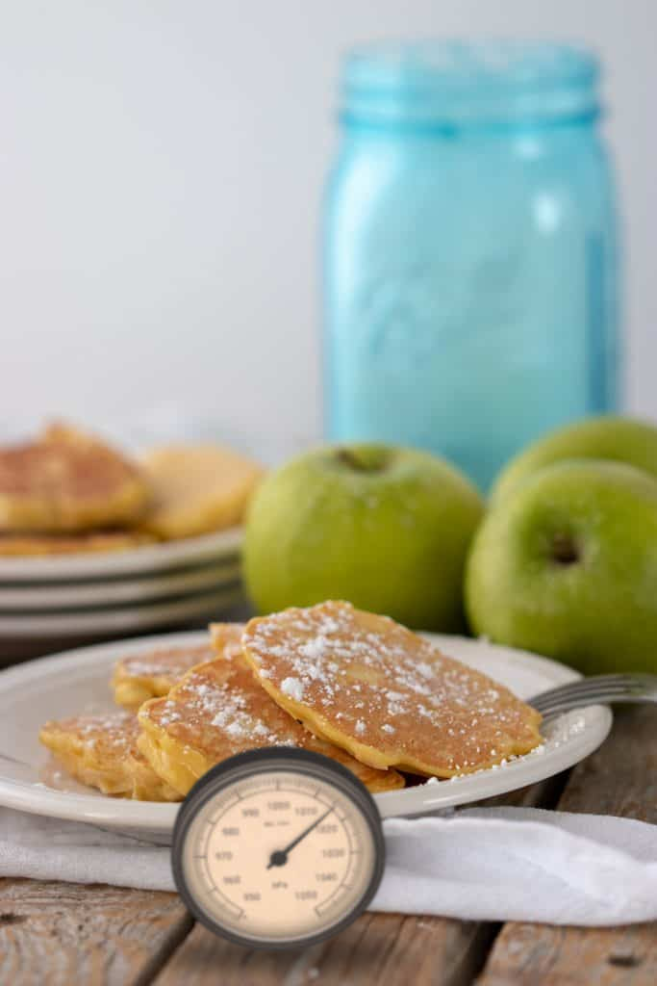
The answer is 1015 hPa
